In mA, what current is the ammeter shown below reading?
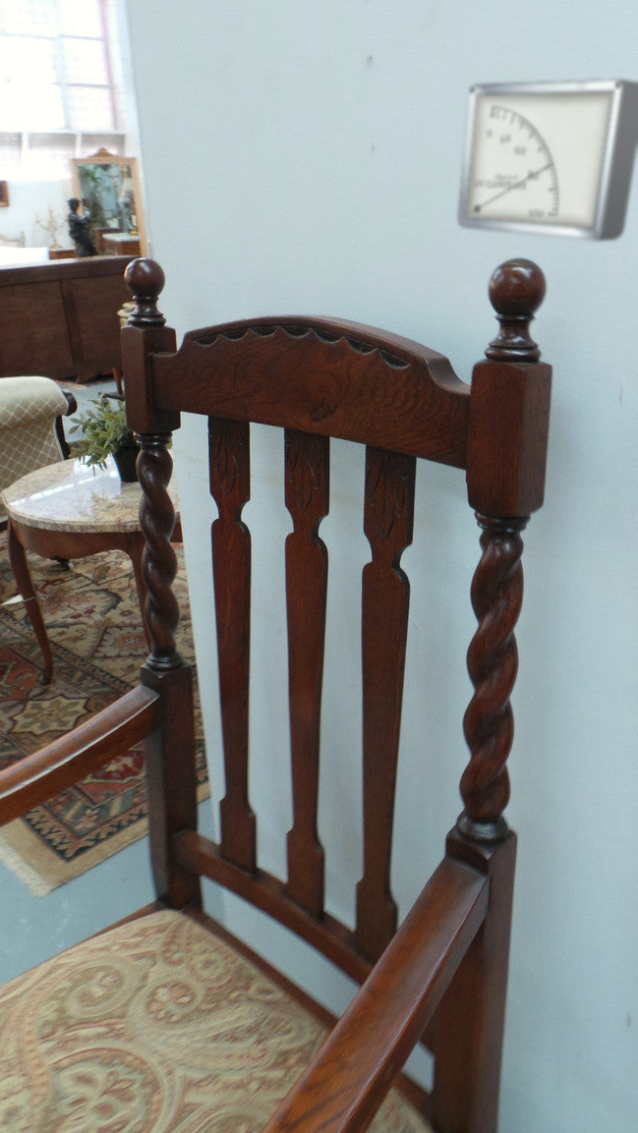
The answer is 80 mA
